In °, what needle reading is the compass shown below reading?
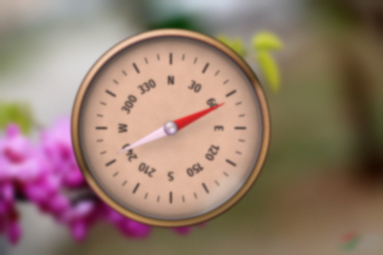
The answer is 65 °
